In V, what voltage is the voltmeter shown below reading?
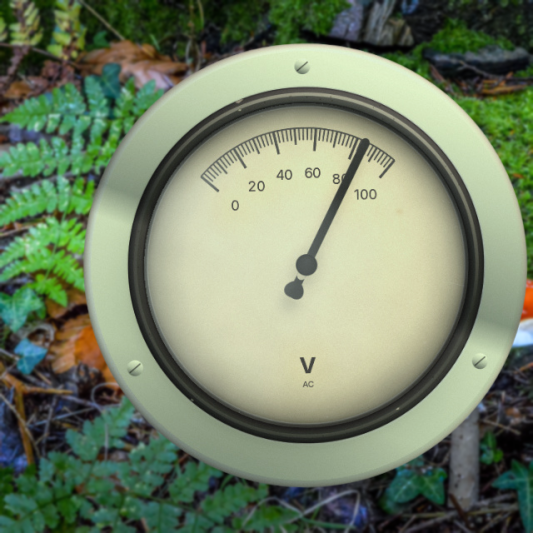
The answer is 84 V
